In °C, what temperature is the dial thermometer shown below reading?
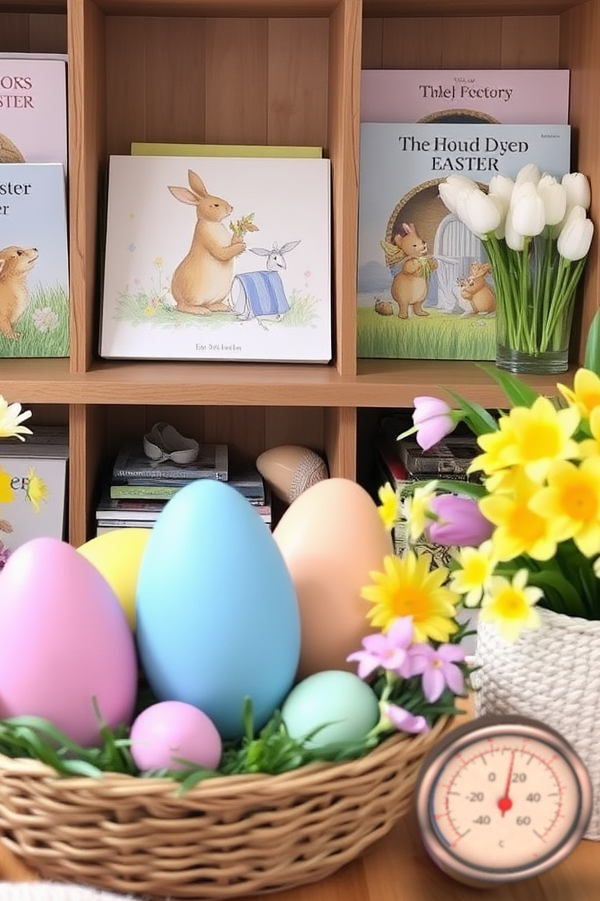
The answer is 12 °C
